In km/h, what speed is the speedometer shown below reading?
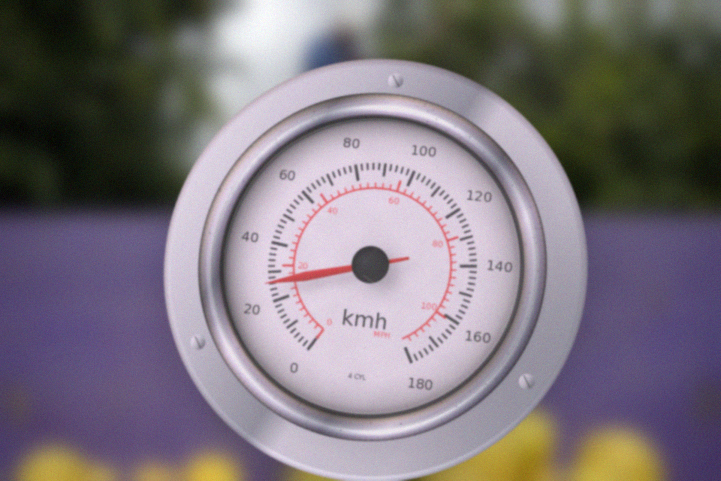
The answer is 26 km/h
